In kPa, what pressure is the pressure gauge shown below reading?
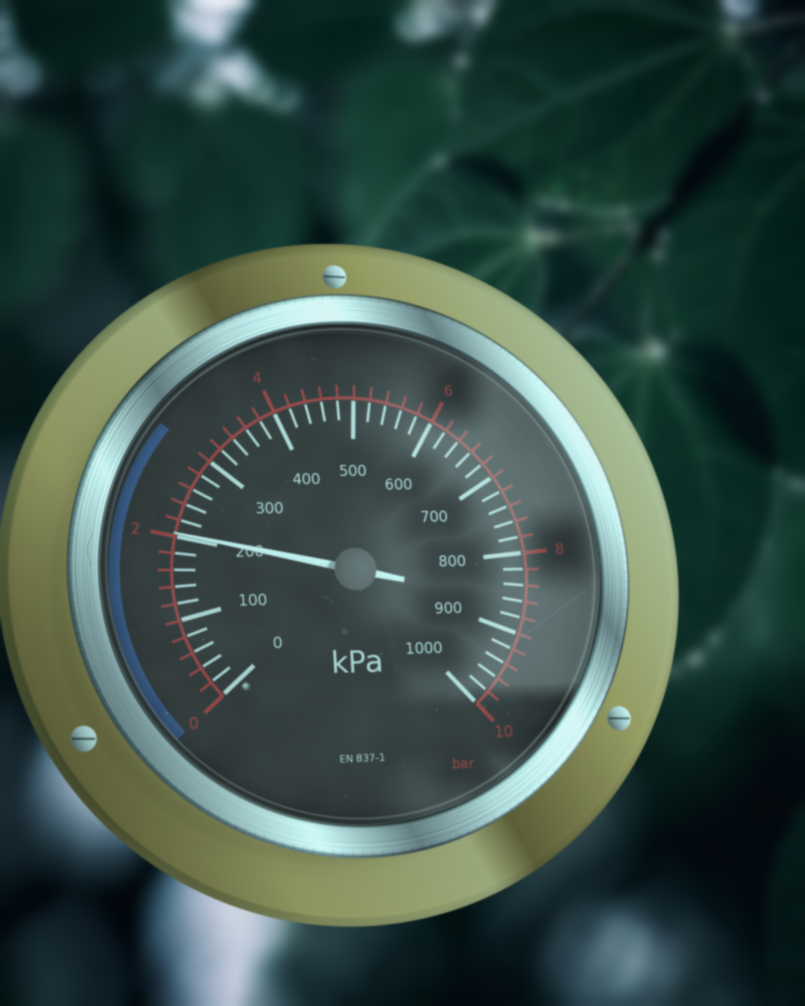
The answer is 200 kPa
